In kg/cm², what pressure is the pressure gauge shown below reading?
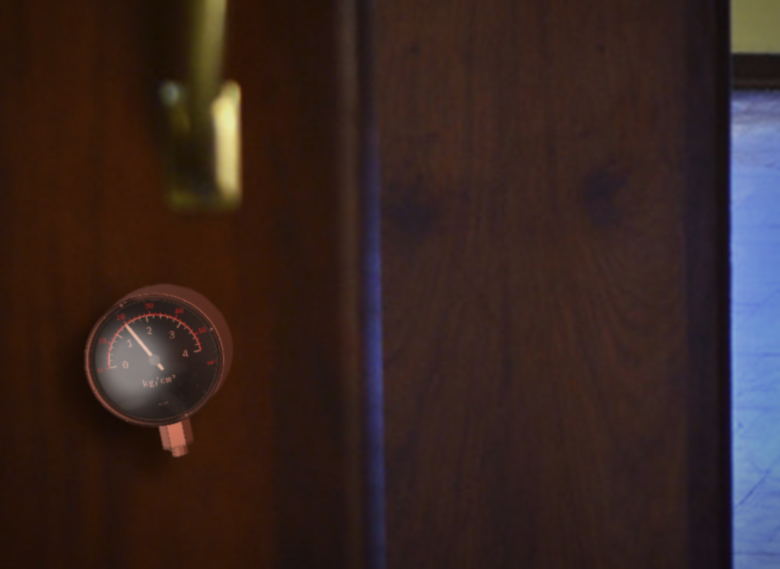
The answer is 1.4 kg/cm²
